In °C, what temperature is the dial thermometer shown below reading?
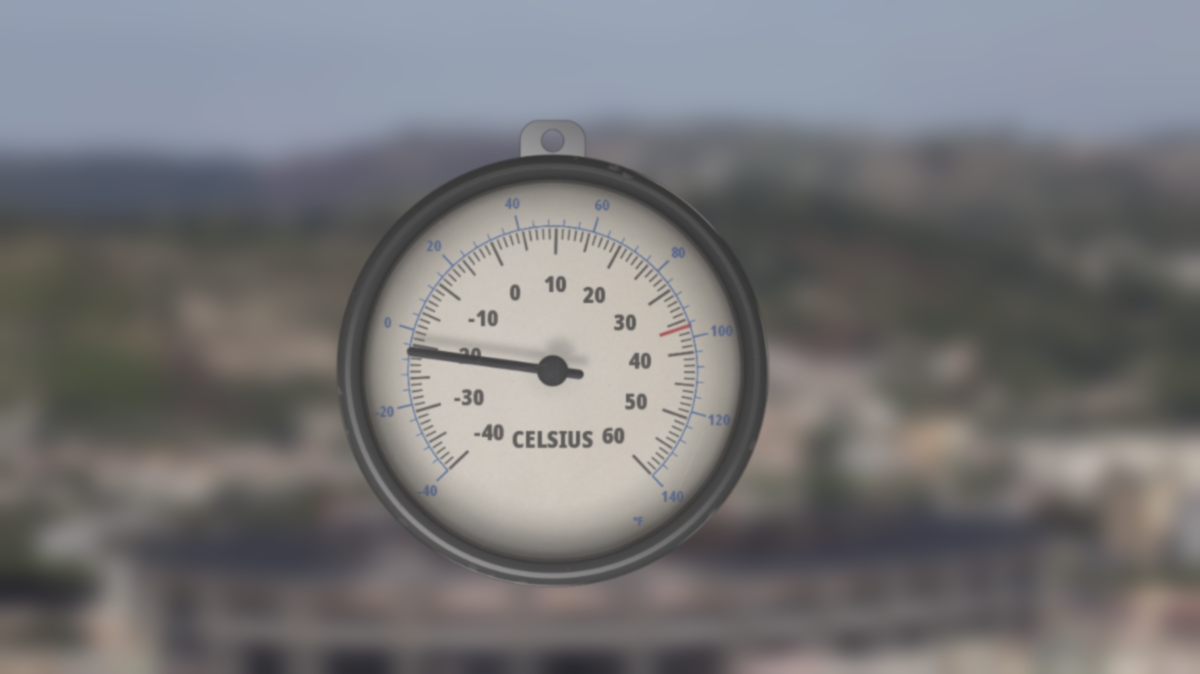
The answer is -21 °C
